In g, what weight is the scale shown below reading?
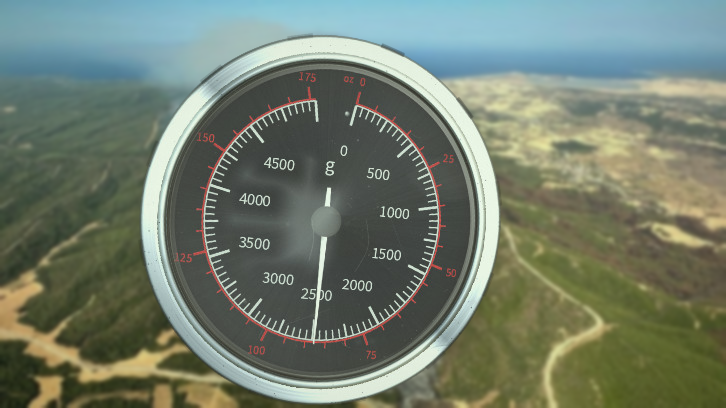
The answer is 2500 g
